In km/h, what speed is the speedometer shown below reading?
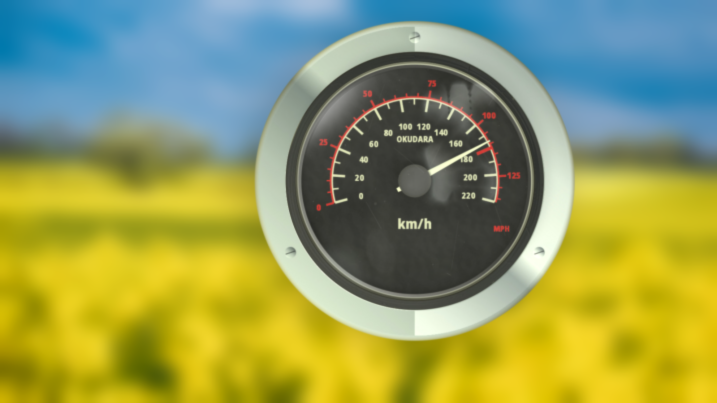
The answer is 175 km/h
